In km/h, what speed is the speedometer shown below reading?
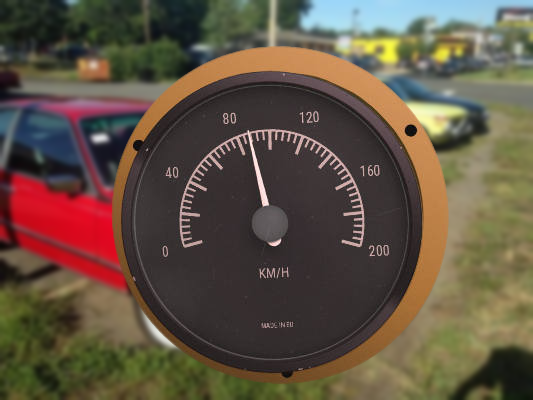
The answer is 88 km/h
